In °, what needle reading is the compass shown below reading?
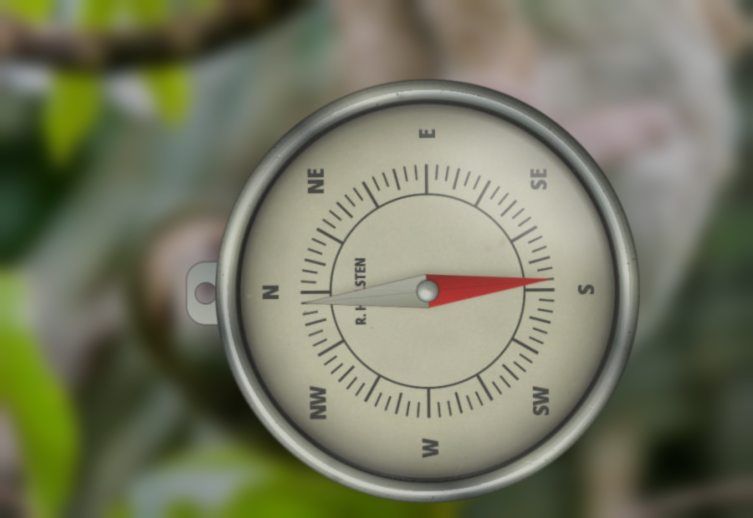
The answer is 175 °
